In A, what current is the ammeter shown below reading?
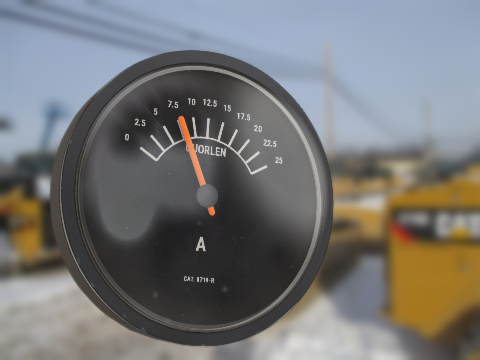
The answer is 7.5 A
